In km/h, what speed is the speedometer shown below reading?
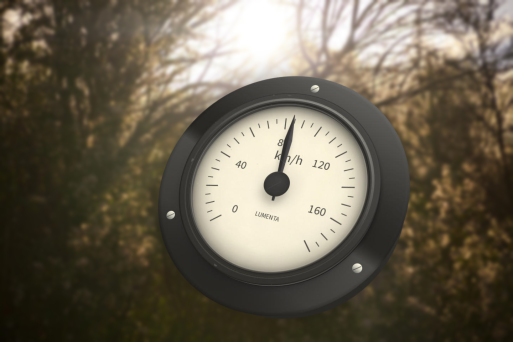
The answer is 85 km/h
